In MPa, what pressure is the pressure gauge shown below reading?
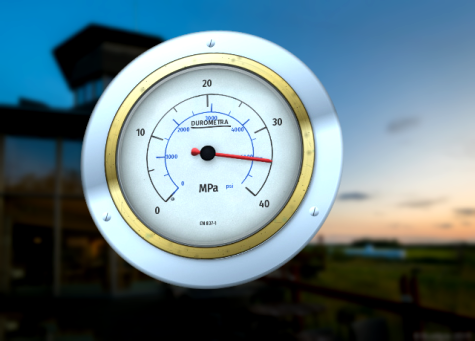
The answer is 35 MPa
